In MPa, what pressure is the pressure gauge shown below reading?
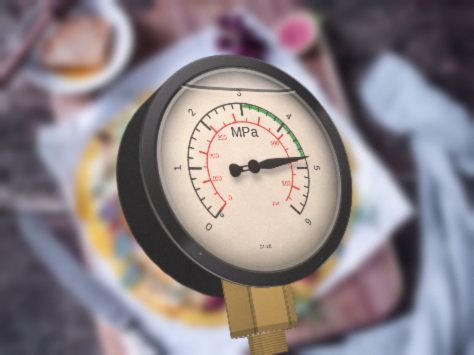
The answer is 4.8 MPa
